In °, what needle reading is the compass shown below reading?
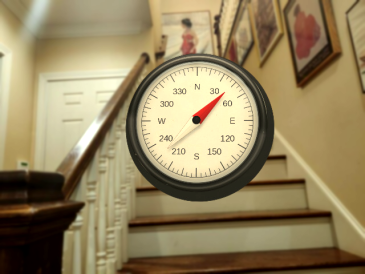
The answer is 45 °
